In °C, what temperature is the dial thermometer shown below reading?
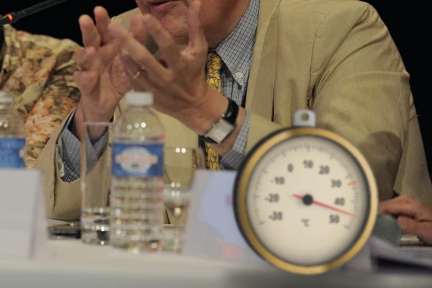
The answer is 45 °C
